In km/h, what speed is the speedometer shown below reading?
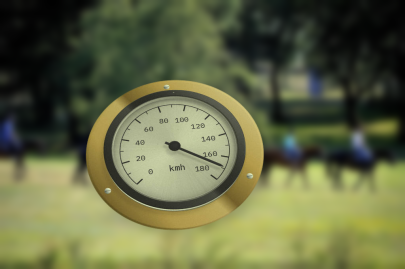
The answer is 170 km/h
